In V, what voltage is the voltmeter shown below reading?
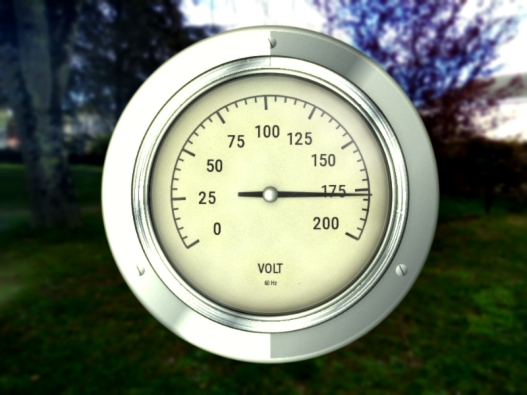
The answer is 177.5 V
